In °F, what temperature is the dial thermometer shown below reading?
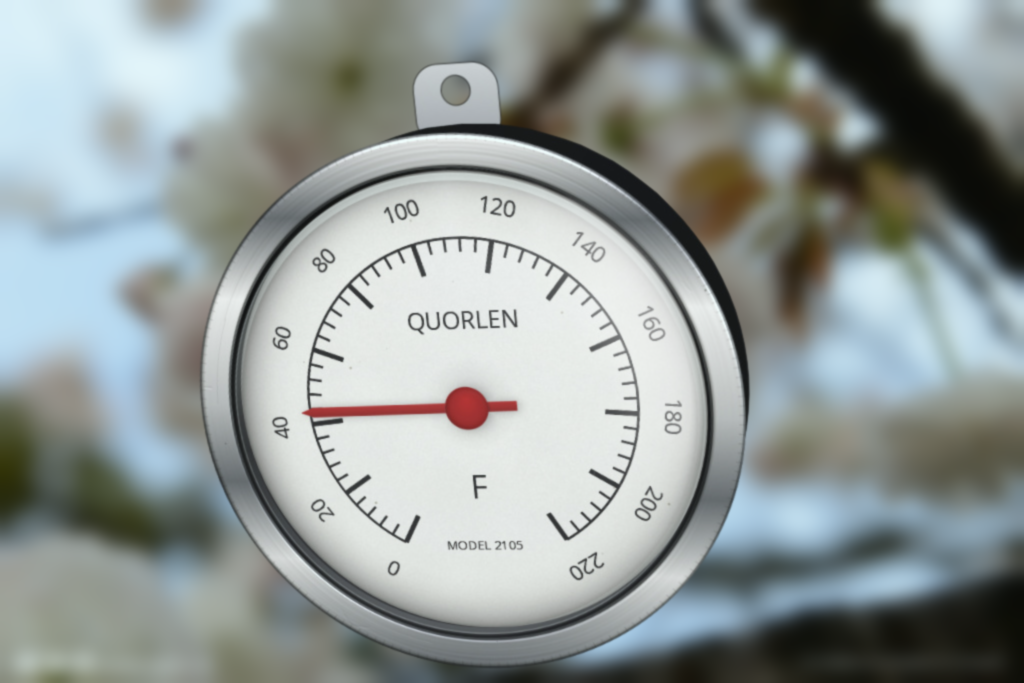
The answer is 44 °F
